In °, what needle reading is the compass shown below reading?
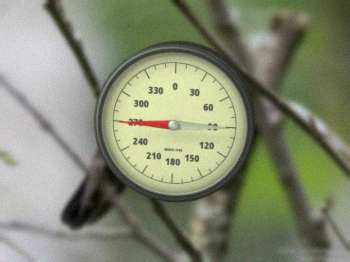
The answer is 270 °
